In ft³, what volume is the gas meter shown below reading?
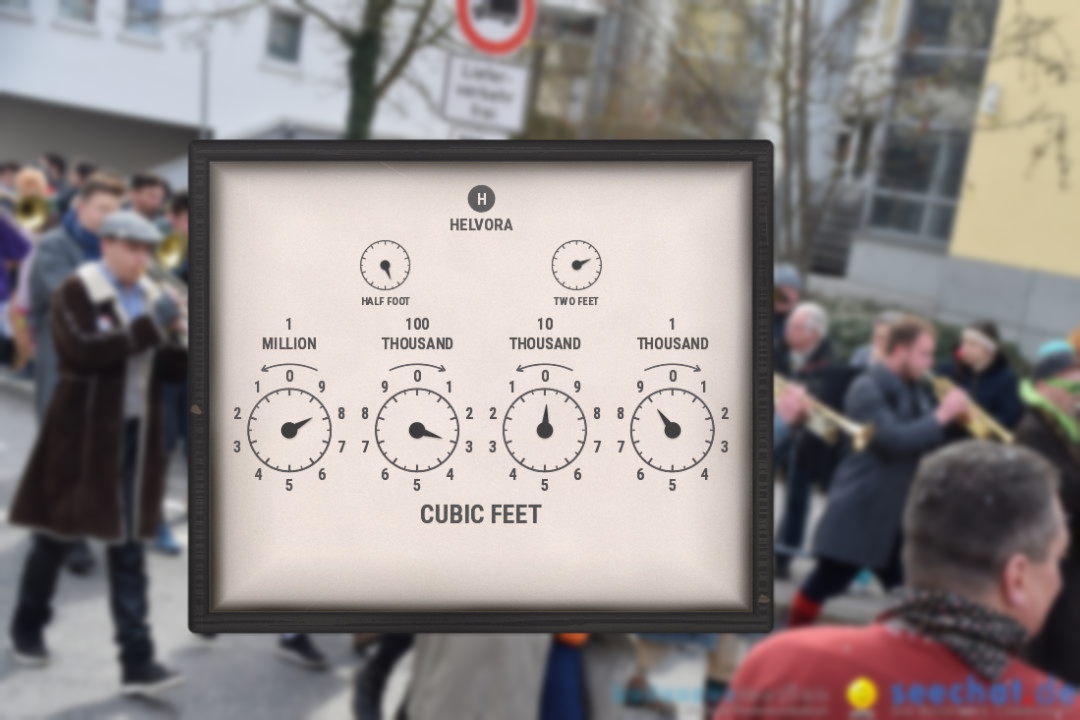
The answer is 829900 ft³
